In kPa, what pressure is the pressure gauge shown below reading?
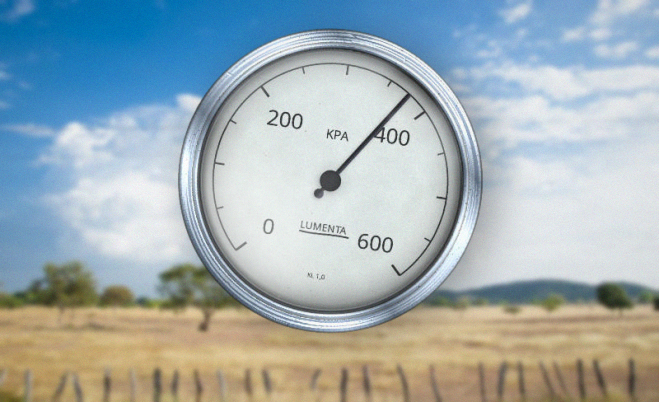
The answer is 375 kPa
